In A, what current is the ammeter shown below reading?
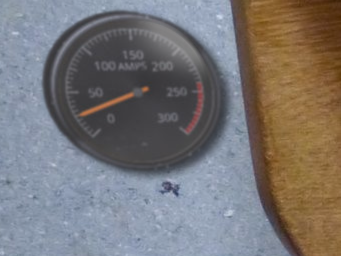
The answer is 25 A
